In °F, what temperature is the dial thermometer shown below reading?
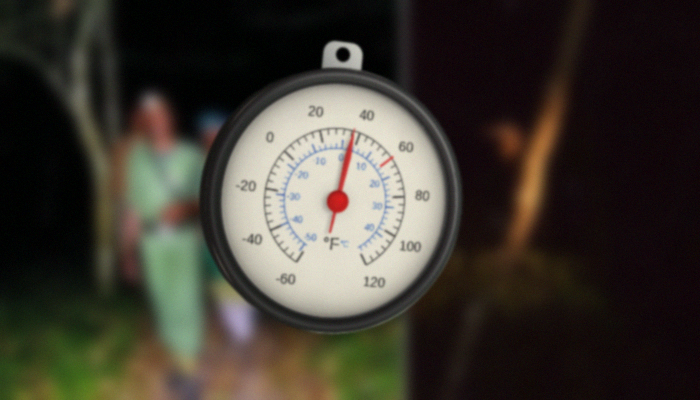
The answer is 36 °F
